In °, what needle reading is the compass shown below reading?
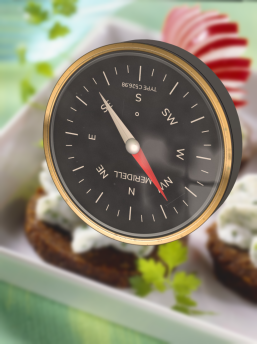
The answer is 320 °
